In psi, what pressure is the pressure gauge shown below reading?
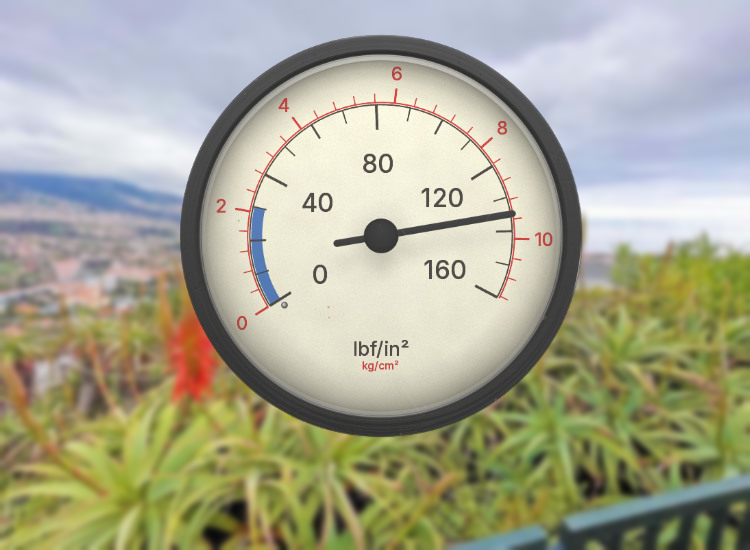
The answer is 135 psi
